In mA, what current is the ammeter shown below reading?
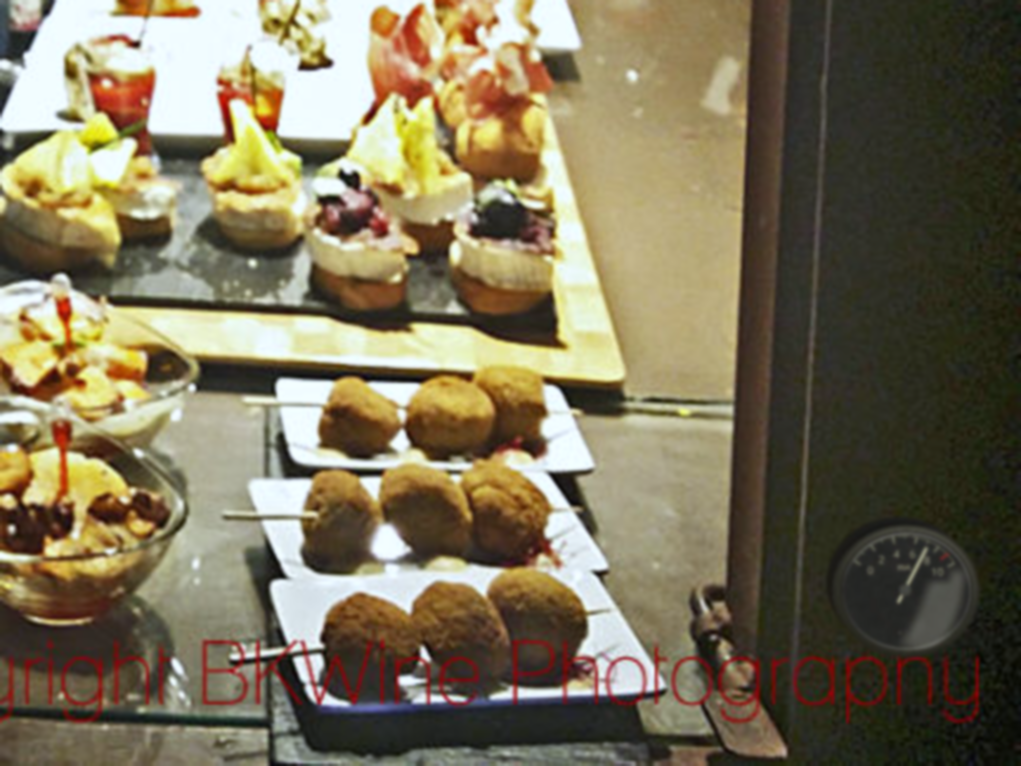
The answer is 7 mA
